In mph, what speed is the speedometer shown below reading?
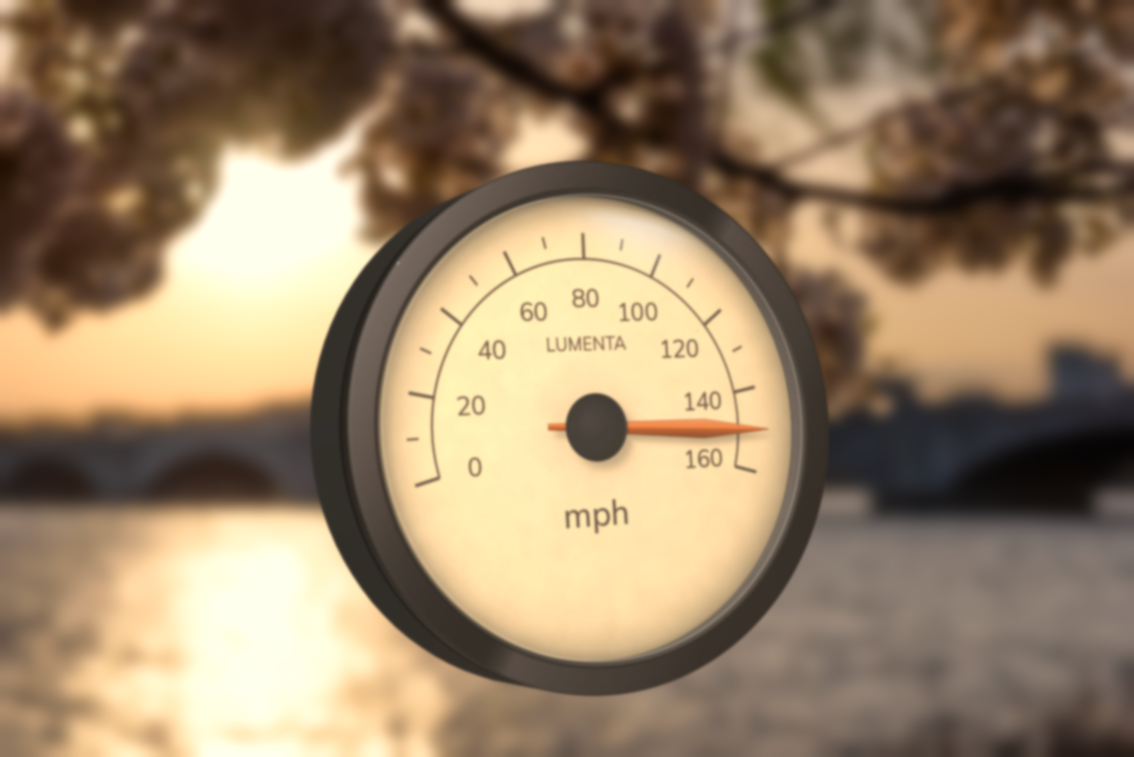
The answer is 150 mph
